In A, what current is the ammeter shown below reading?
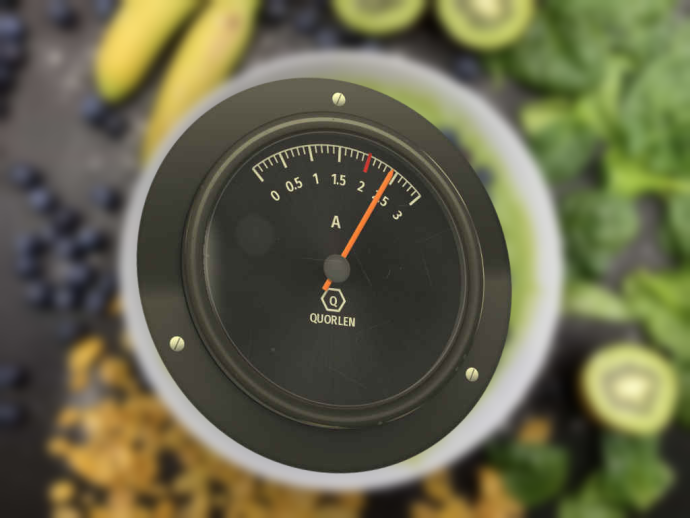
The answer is 2.4 A
